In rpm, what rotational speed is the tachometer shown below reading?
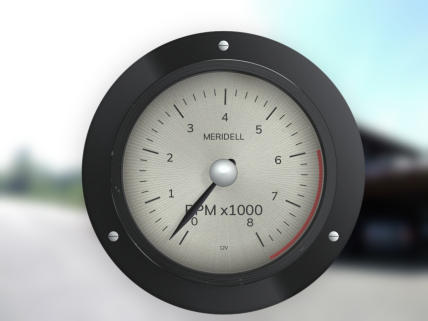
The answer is 200 rpm
